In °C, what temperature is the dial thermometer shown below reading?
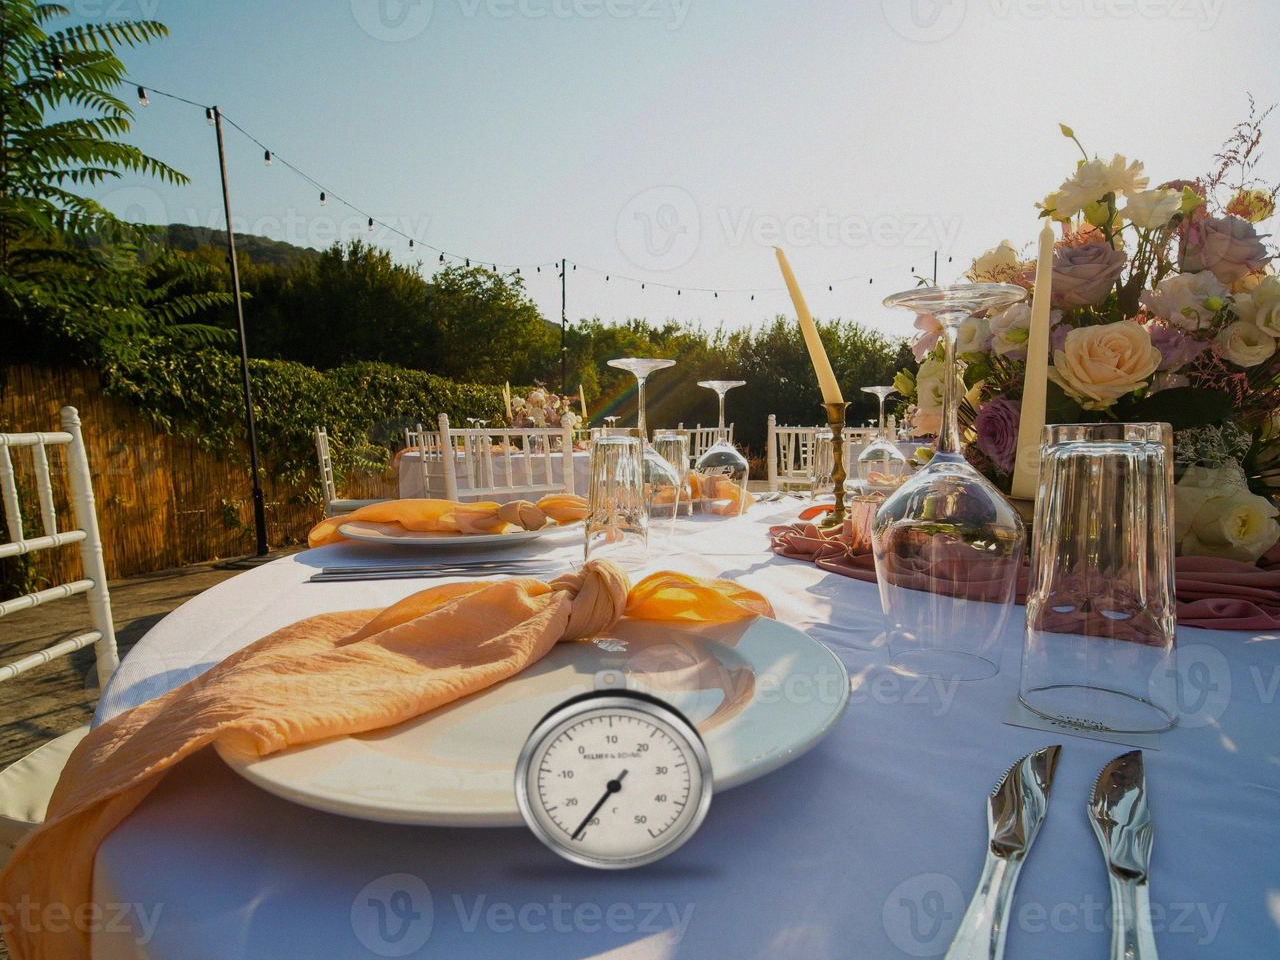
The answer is -28 °C
